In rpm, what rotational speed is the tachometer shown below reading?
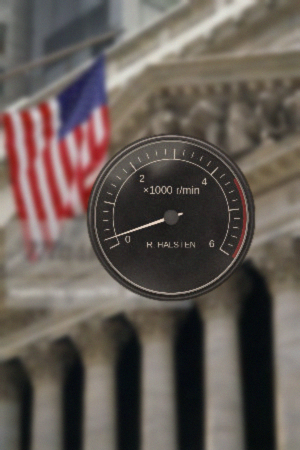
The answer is 200 rpm
